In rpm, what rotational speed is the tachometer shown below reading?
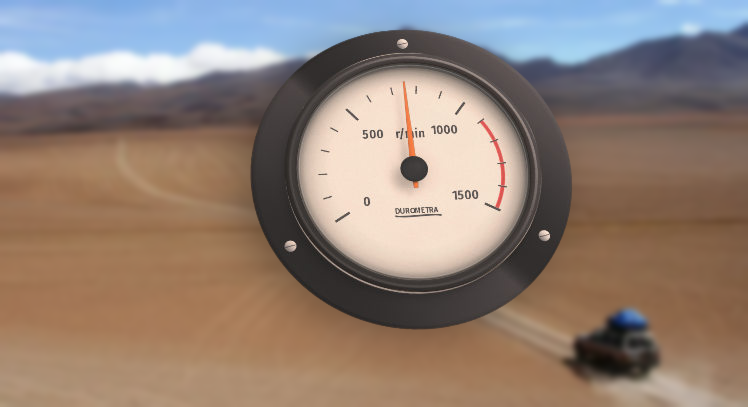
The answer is 750 rpm
